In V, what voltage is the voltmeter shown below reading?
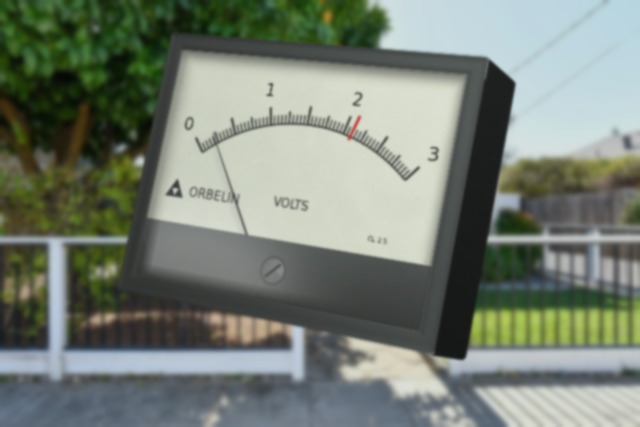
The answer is 0.25 V
